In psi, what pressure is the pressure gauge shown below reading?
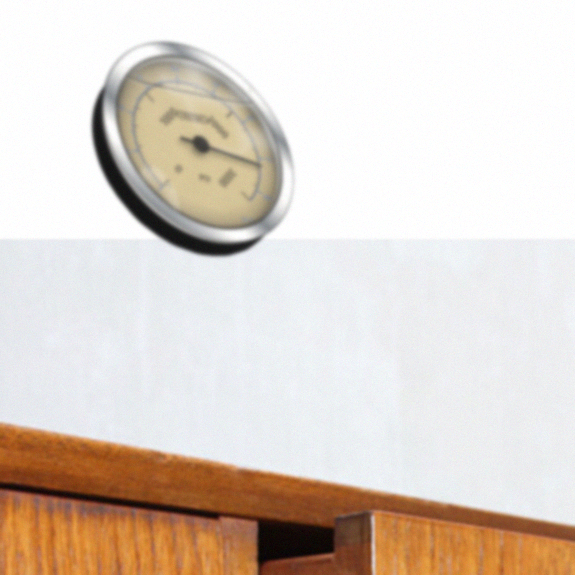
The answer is 2600 psi
